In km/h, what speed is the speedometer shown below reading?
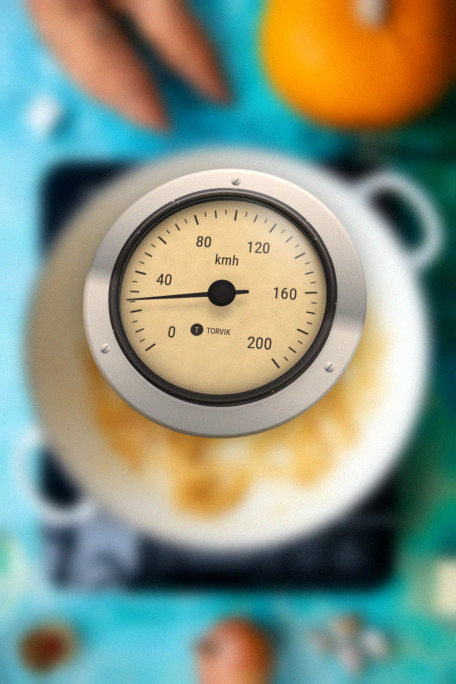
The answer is 25 km/h
